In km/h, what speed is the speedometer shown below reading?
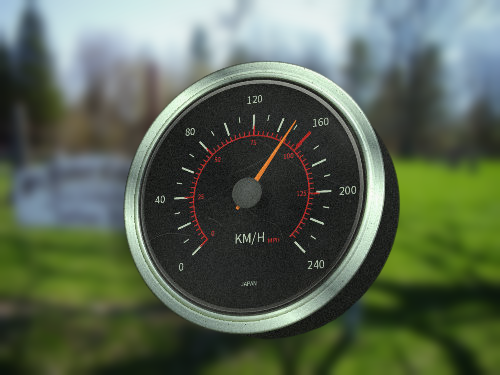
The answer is 150 km/h
